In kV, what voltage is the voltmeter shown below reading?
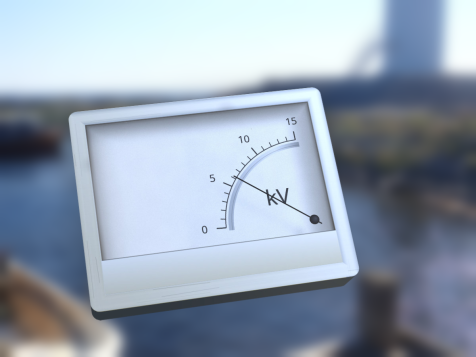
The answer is 6 kV
